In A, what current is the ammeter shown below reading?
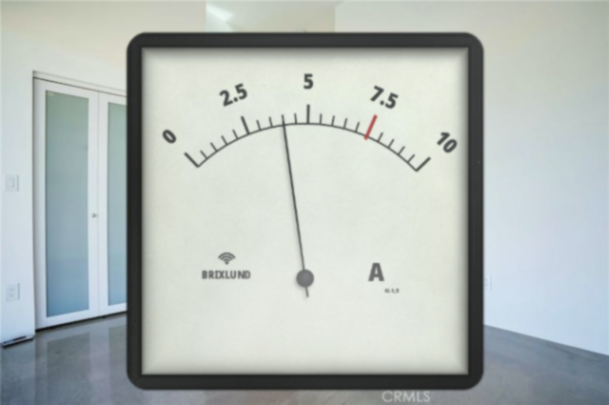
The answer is 4 A
